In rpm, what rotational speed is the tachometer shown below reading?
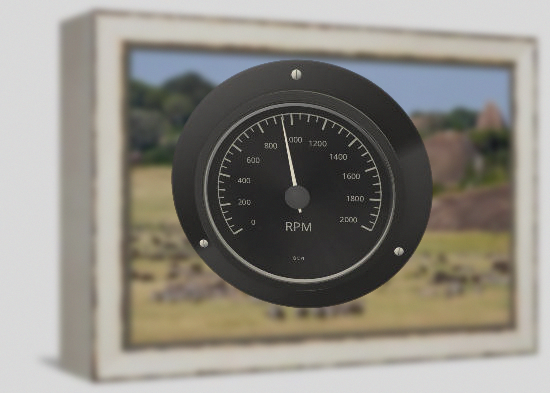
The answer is 950 rpm
